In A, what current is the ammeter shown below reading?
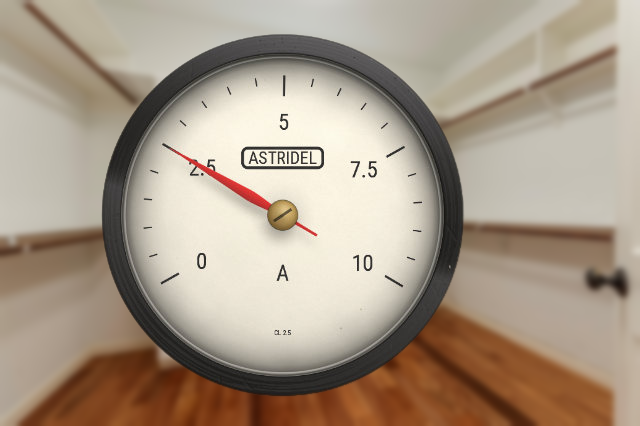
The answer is 2.5 A
